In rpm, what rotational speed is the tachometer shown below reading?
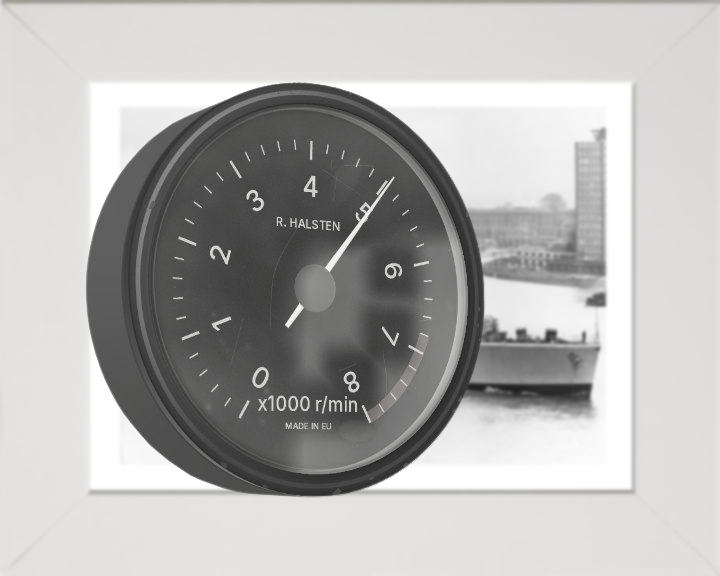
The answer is 5000 rpm
